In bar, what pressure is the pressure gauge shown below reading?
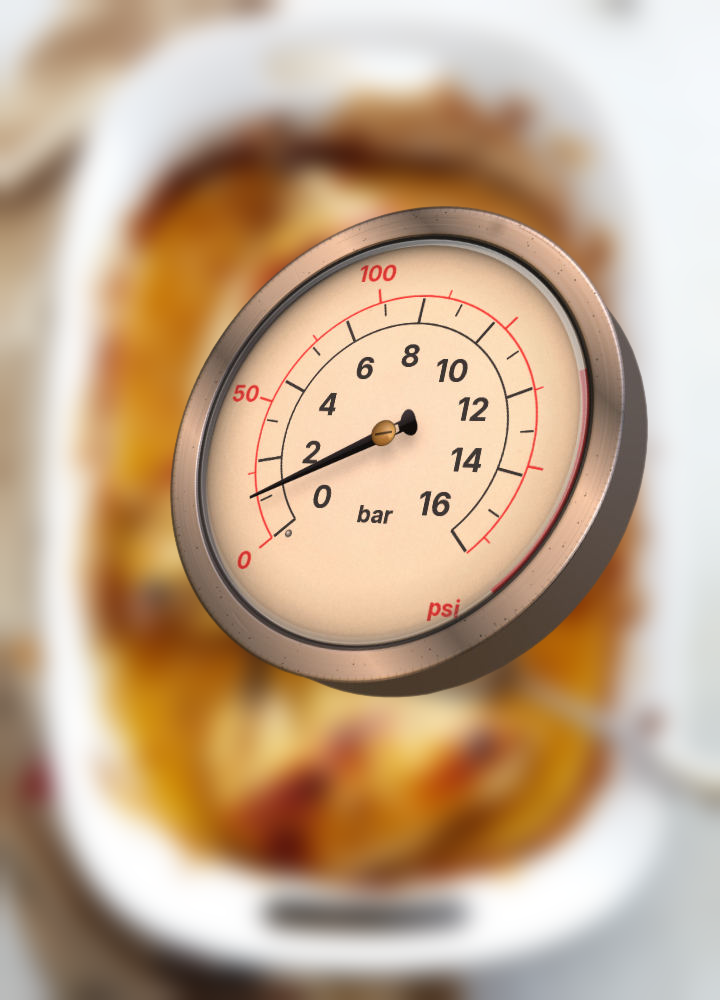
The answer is 1 bar
